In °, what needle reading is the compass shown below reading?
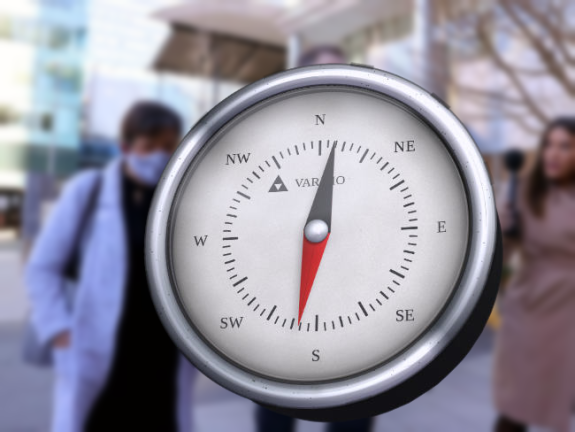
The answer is 190 °
